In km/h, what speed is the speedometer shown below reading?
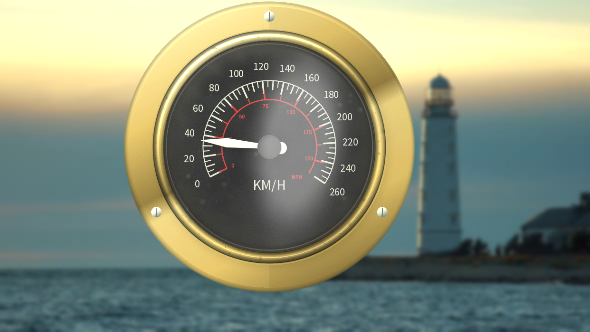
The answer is 35 km/h
